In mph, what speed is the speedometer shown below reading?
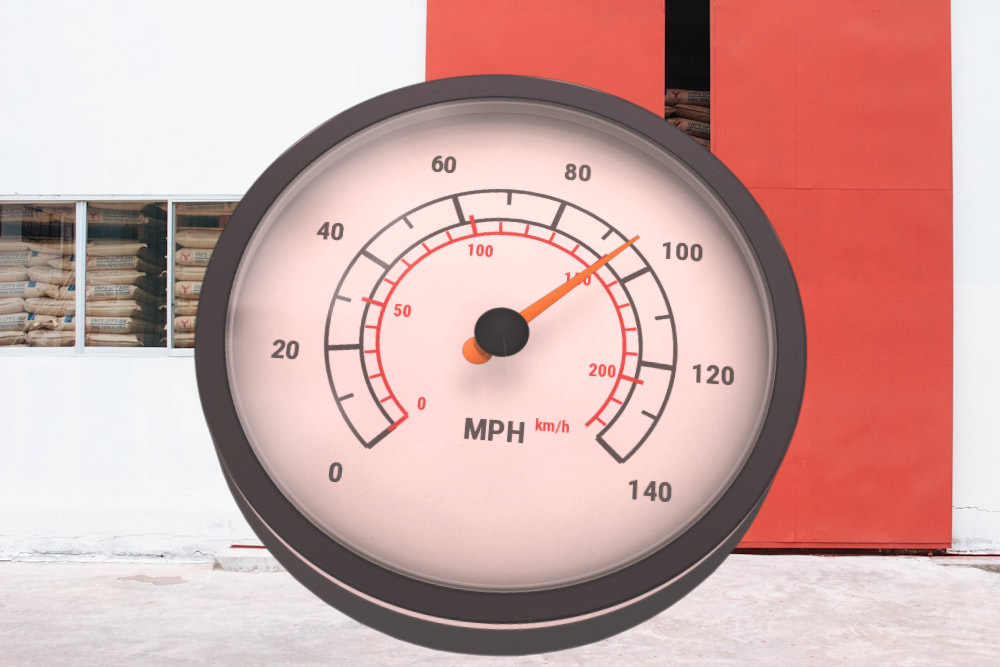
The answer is 95 mph
